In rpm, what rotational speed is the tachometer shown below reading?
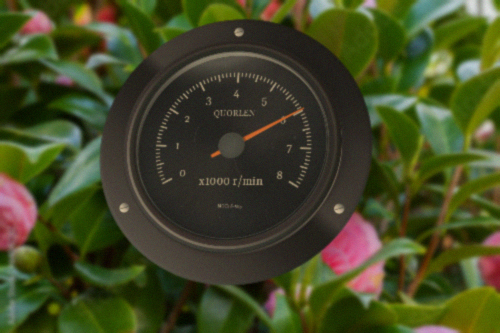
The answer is 6000 rpm
